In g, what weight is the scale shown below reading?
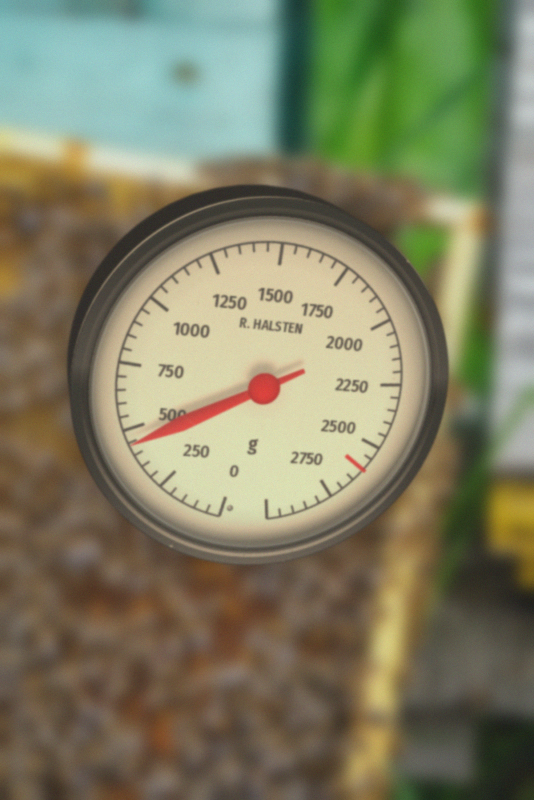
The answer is 450 g
